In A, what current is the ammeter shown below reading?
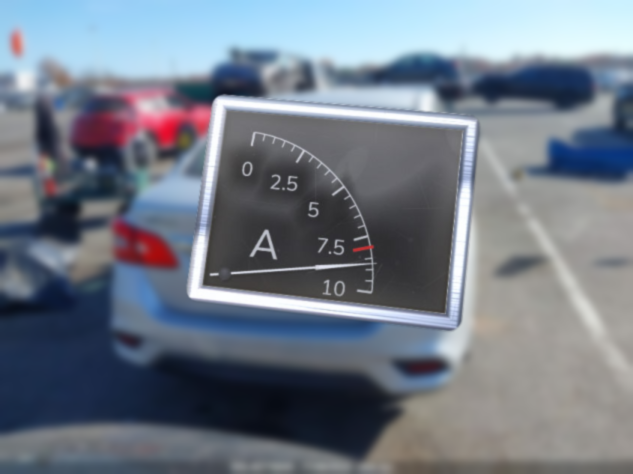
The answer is 8.75 A
